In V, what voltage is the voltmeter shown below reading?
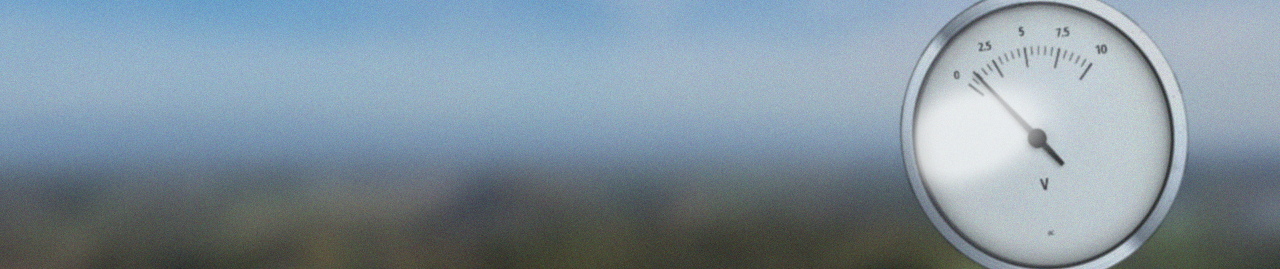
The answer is 1 V
